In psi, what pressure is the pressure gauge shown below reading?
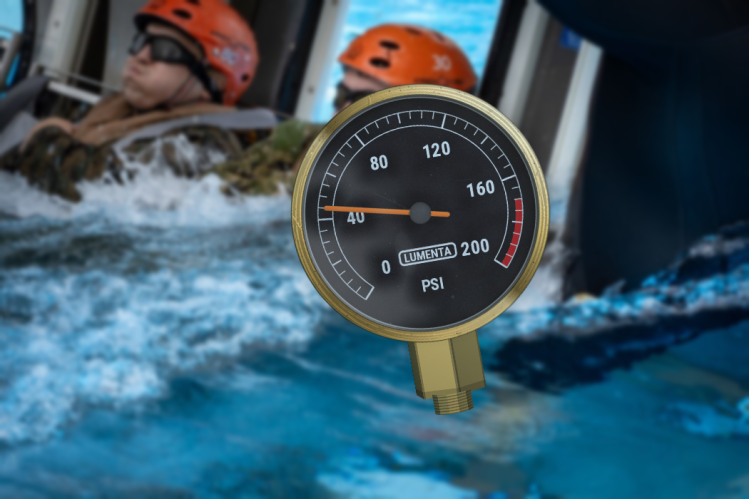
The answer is 45 psi
